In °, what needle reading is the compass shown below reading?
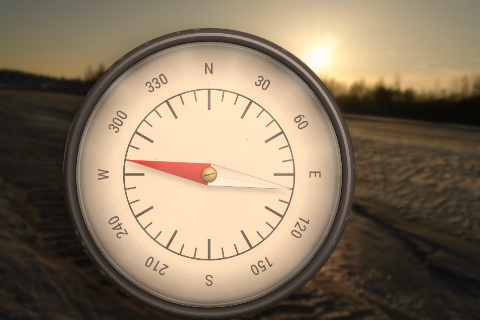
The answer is 280 °
